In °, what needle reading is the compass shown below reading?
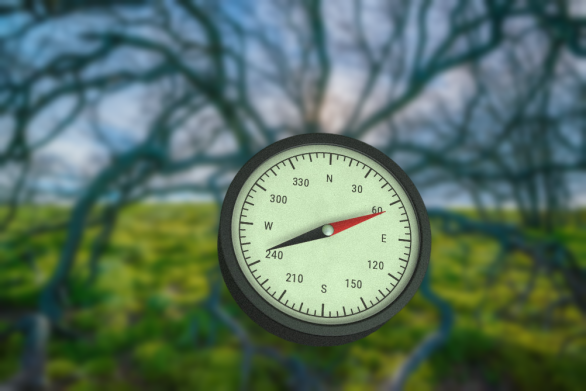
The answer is 65 °
